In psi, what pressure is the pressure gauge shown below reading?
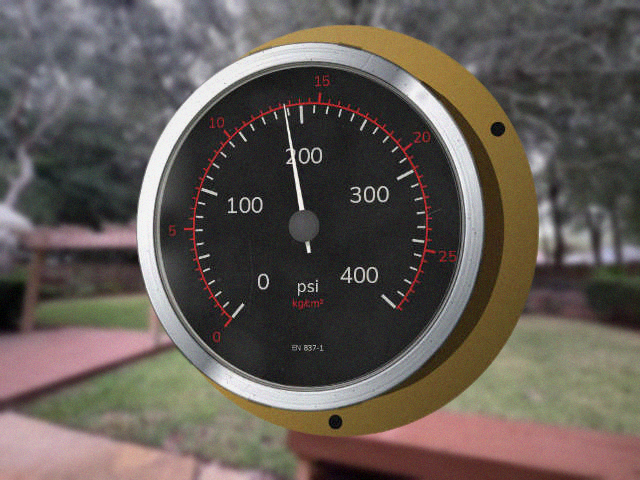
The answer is 190 psi
